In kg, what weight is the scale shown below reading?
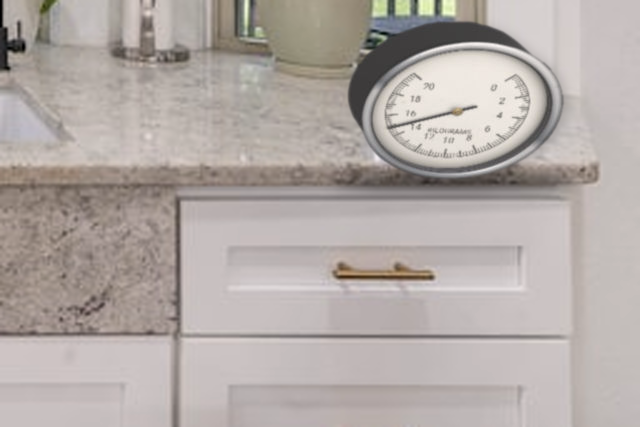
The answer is 15 kg
